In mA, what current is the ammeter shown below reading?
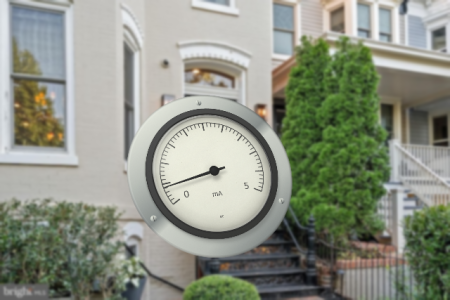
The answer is 0.4 mA
